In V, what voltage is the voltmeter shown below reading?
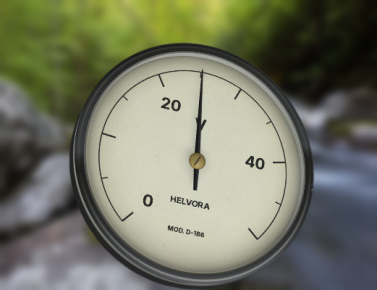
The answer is 25 V
